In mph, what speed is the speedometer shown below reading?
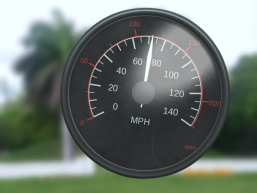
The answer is 72.5 mph
